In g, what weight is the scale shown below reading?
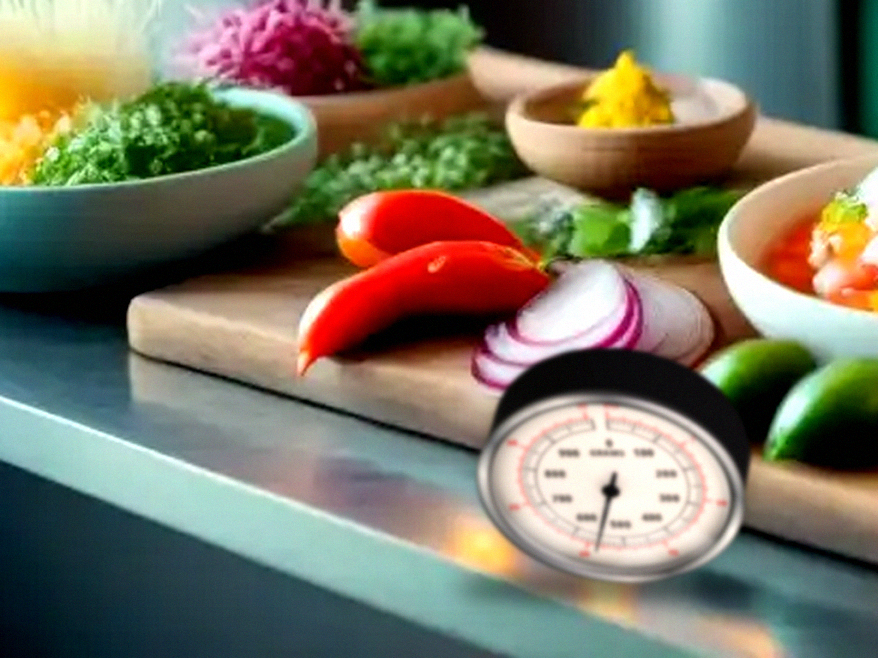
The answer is 550 g
